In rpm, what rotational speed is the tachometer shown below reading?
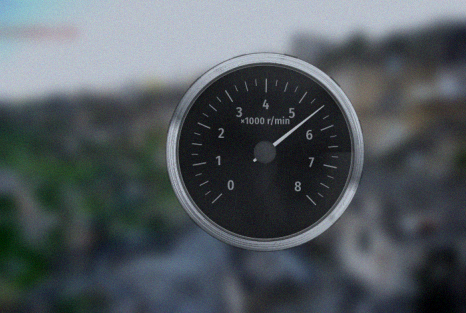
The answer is 5500 rpm
